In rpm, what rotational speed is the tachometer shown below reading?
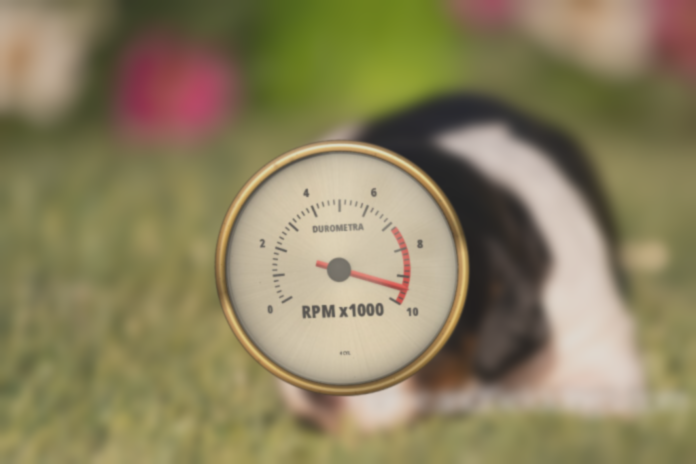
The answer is 9400 rpm
